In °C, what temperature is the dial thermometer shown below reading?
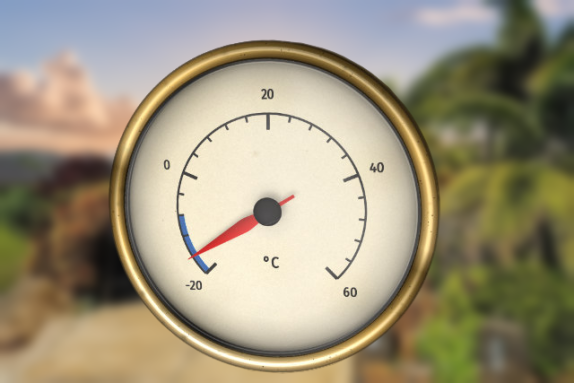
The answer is -16 °C
